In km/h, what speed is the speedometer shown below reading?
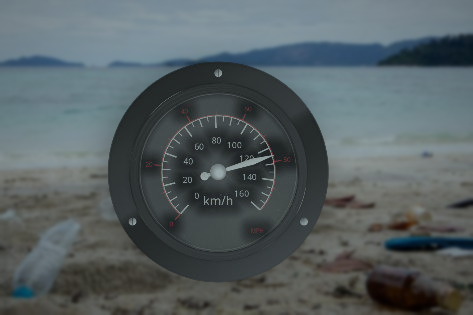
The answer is 125 km/h
